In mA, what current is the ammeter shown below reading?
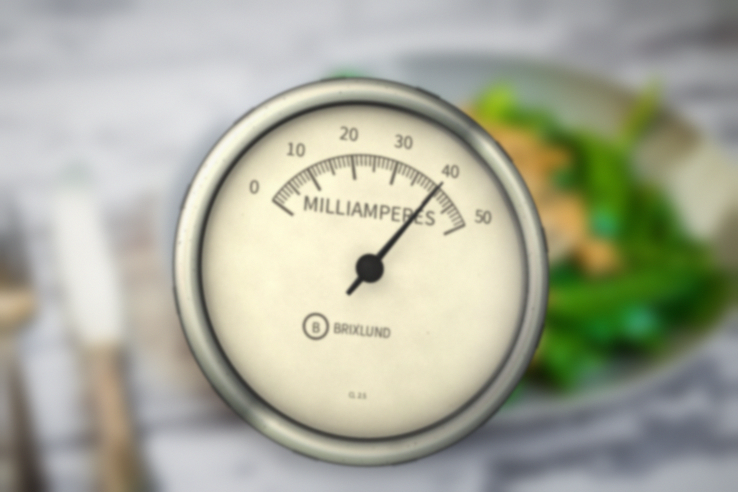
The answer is 40 mA
